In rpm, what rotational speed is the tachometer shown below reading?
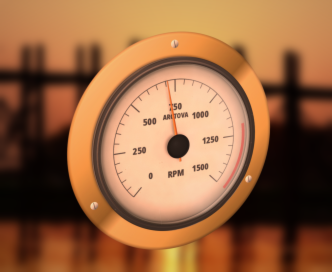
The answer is 700 rpm
